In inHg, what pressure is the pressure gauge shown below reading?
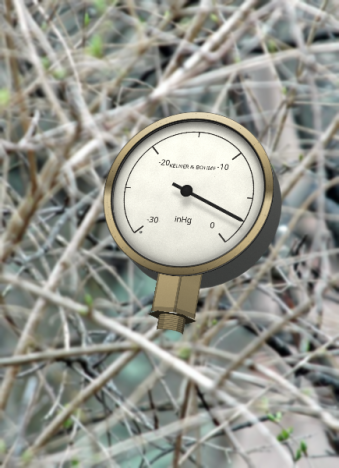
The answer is -2.5 inHg
